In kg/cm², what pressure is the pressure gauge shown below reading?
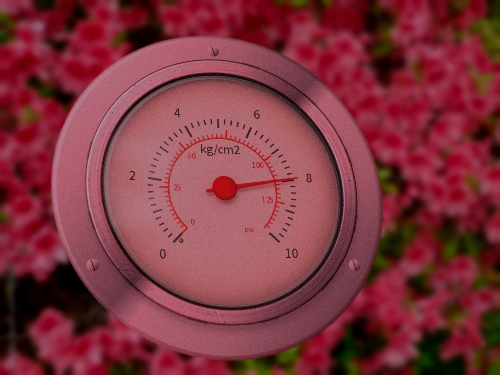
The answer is 8 kg/cm²
